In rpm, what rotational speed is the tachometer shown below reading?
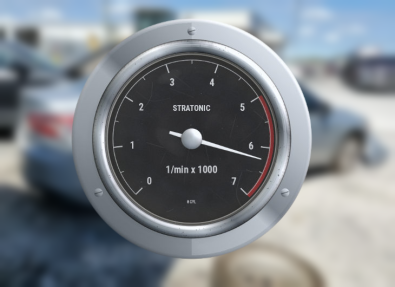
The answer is 6250 rpm
